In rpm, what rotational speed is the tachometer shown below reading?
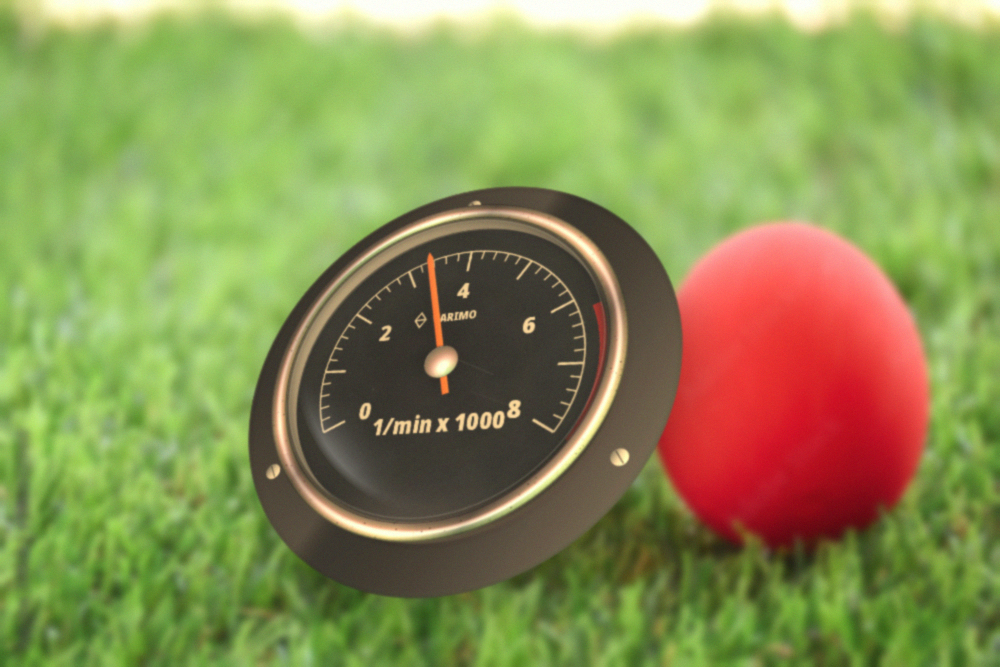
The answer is 3400 rpm
